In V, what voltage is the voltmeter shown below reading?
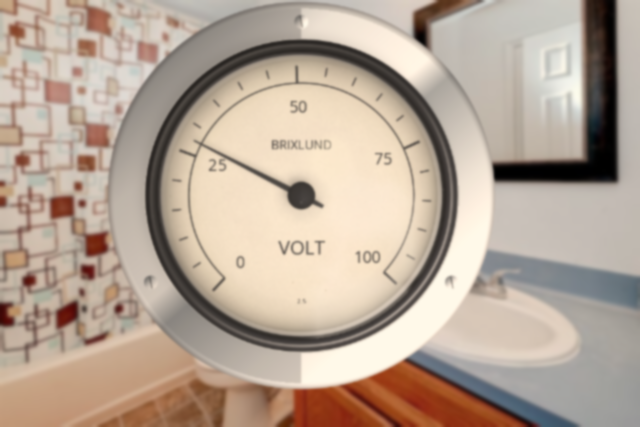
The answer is 27.5 V
